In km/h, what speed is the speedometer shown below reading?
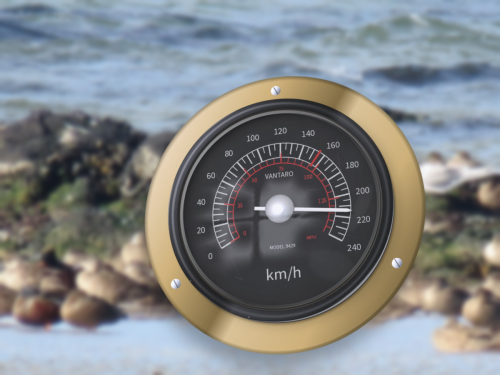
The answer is 215 km/h
